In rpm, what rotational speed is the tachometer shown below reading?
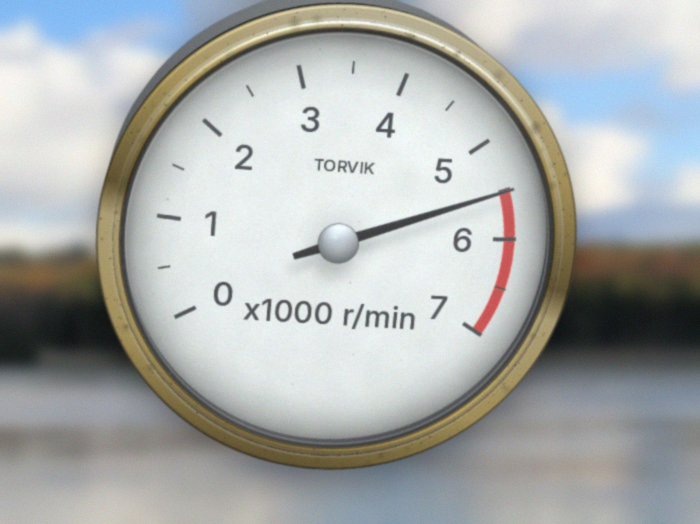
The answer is 5500 rpm
